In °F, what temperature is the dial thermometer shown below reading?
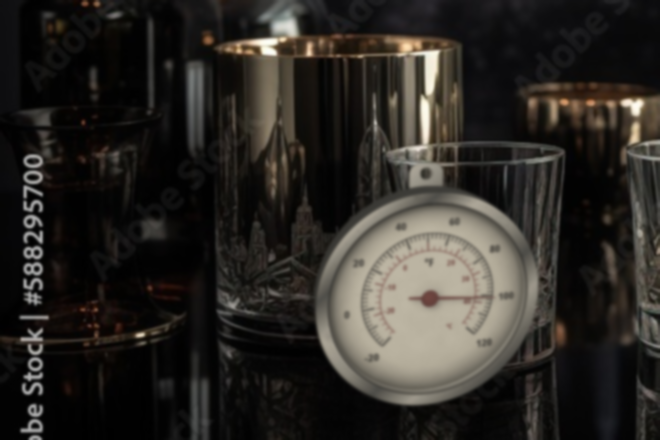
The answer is 100 °F
